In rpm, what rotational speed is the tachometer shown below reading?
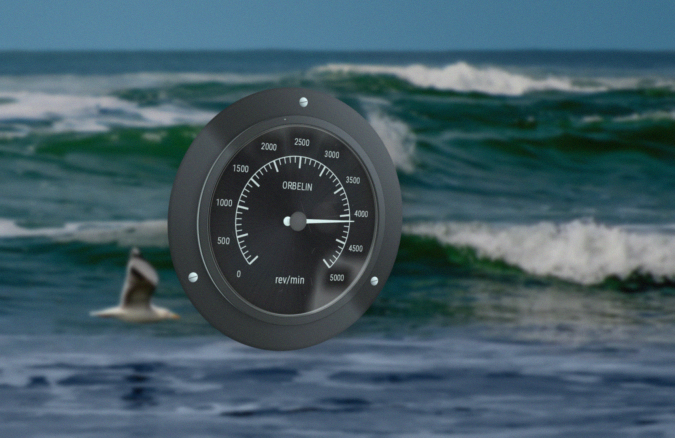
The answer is 4100 rpm
